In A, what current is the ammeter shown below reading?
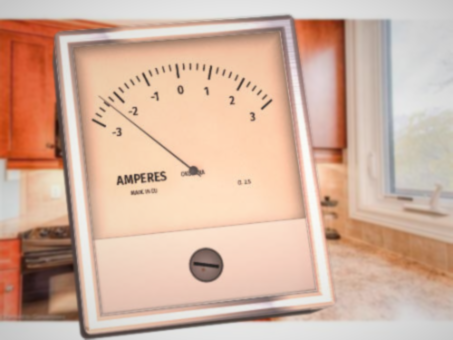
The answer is -2.4 A
